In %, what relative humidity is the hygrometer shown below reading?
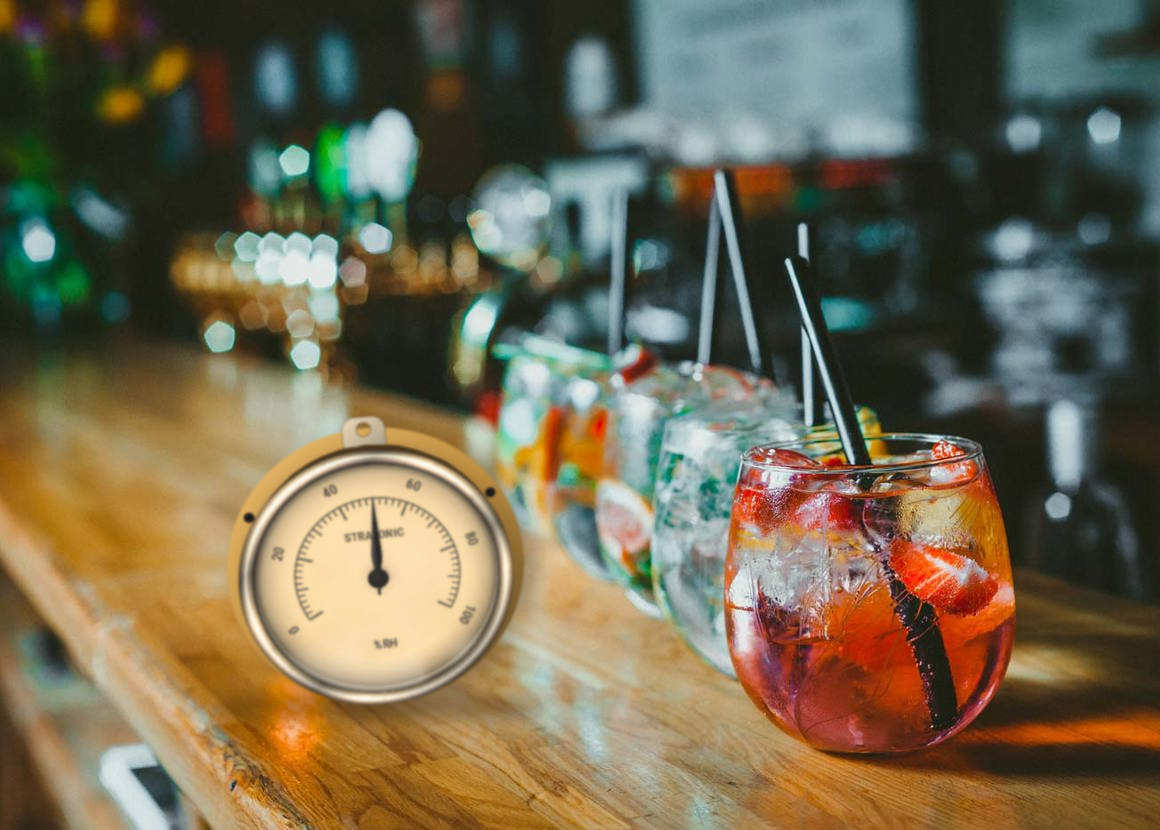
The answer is 50 %
